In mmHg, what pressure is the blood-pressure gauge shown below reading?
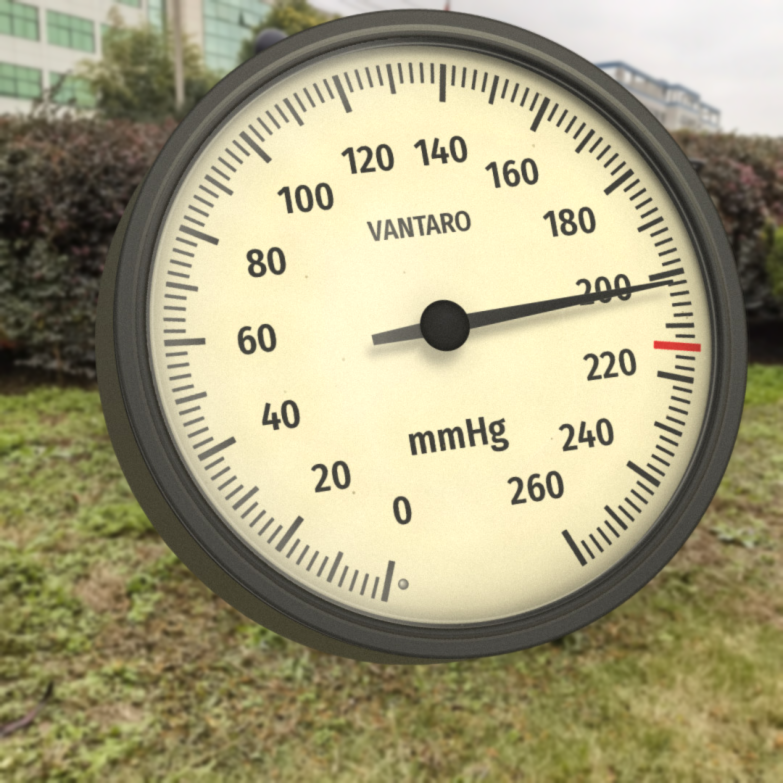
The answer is 202 mmHg
